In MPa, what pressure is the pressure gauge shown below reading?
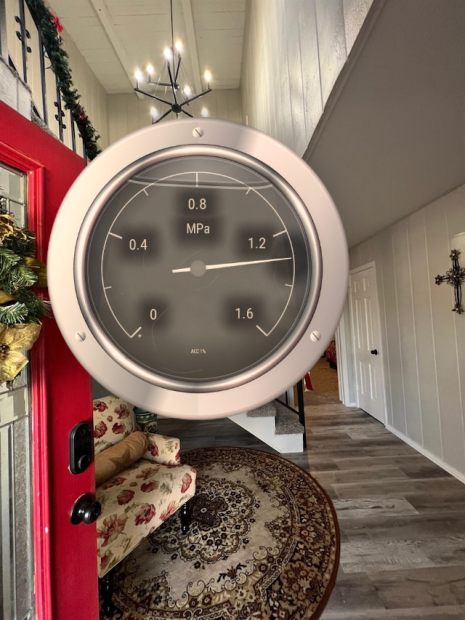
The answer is 1.3 MPa
